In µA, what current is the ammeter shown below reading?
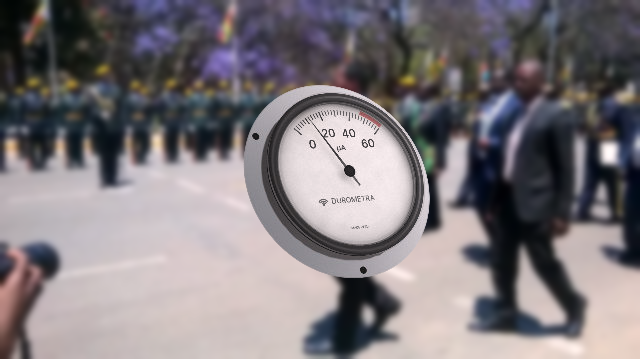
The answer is 10 µA
